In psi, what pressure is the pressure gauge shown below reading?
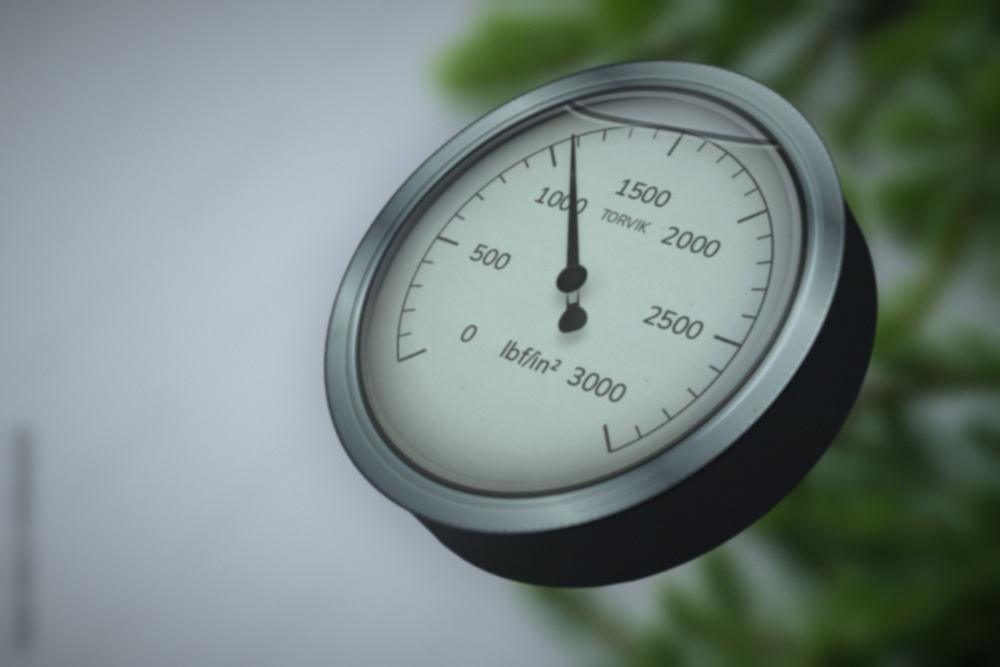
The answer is 1100 psi
